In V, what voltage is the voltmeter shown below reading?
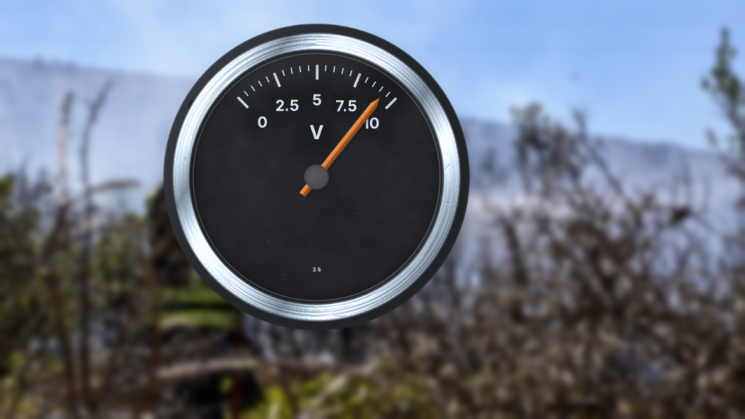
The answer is 9.25 V
